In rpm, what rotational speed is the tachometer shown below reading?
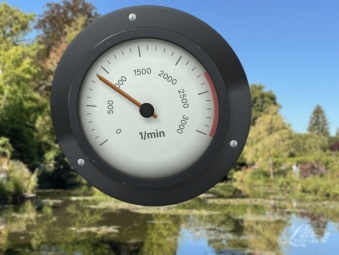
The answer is 900 rpm
